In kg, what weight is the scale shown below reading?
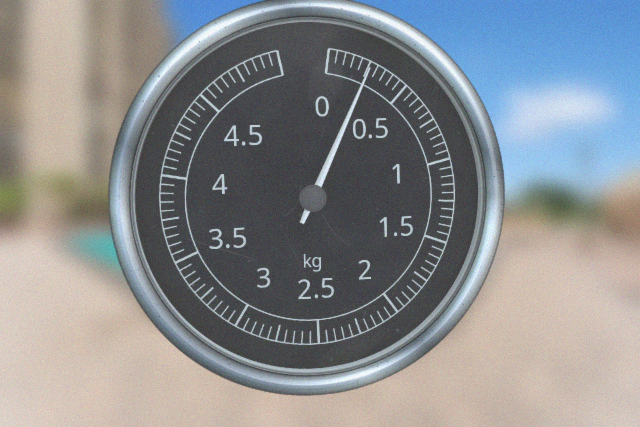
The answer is 0.25 kg
